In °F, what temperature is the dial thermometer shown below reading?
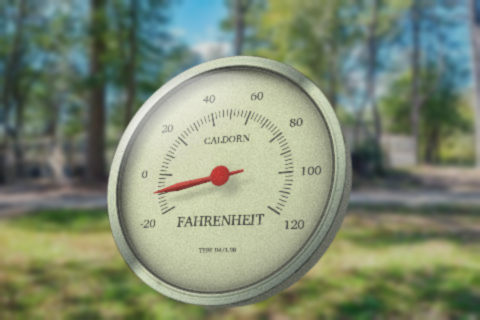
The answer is -10 °F
